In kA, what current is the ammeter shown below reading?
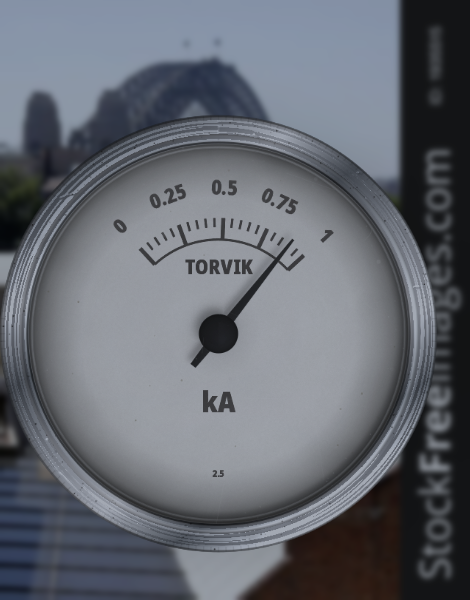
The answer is 0.9 kA
